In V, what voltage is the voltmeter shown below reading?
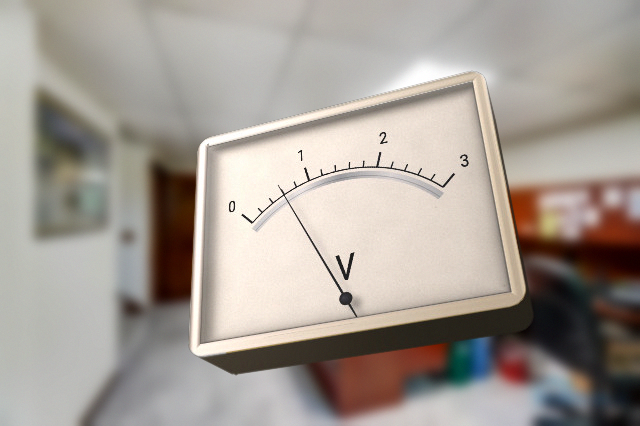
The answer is 0.6 V
